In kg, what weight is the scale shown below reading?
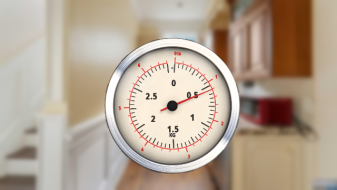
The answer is 0.55 kg
